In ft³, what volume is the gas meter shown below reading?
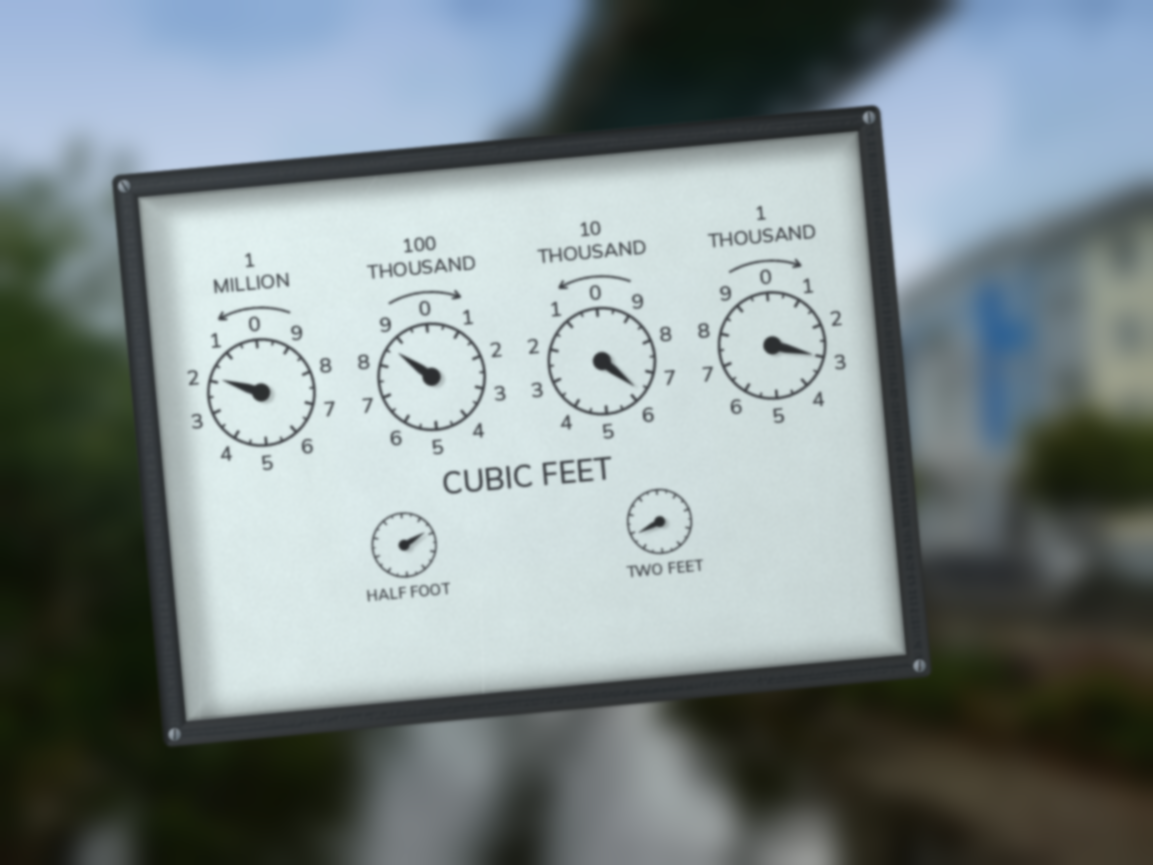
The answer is 186300 ft³
